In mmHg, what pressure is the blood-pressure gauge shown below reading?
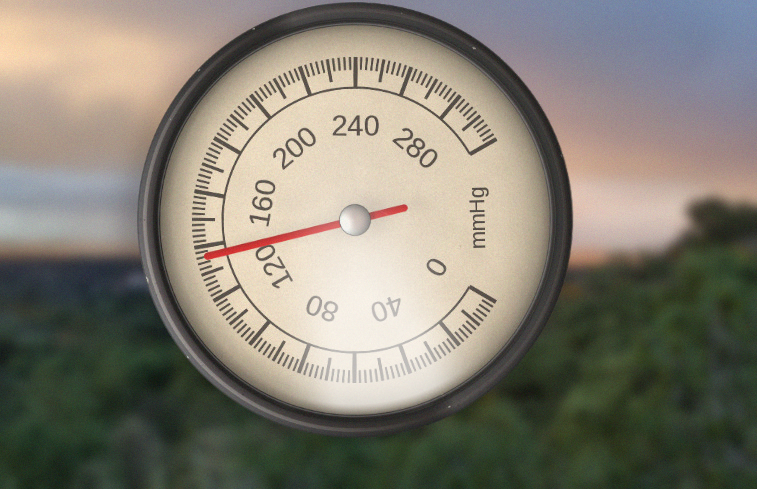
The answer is 136 mmHg
